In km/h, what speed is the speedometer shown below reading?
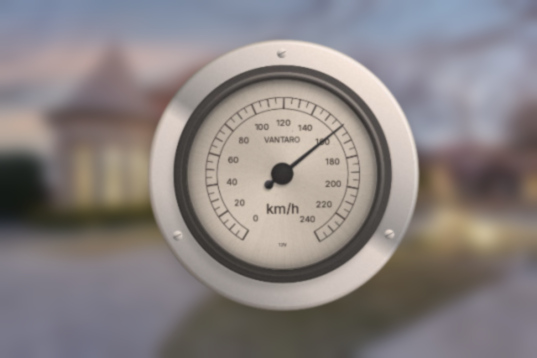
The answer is 160 km/h
